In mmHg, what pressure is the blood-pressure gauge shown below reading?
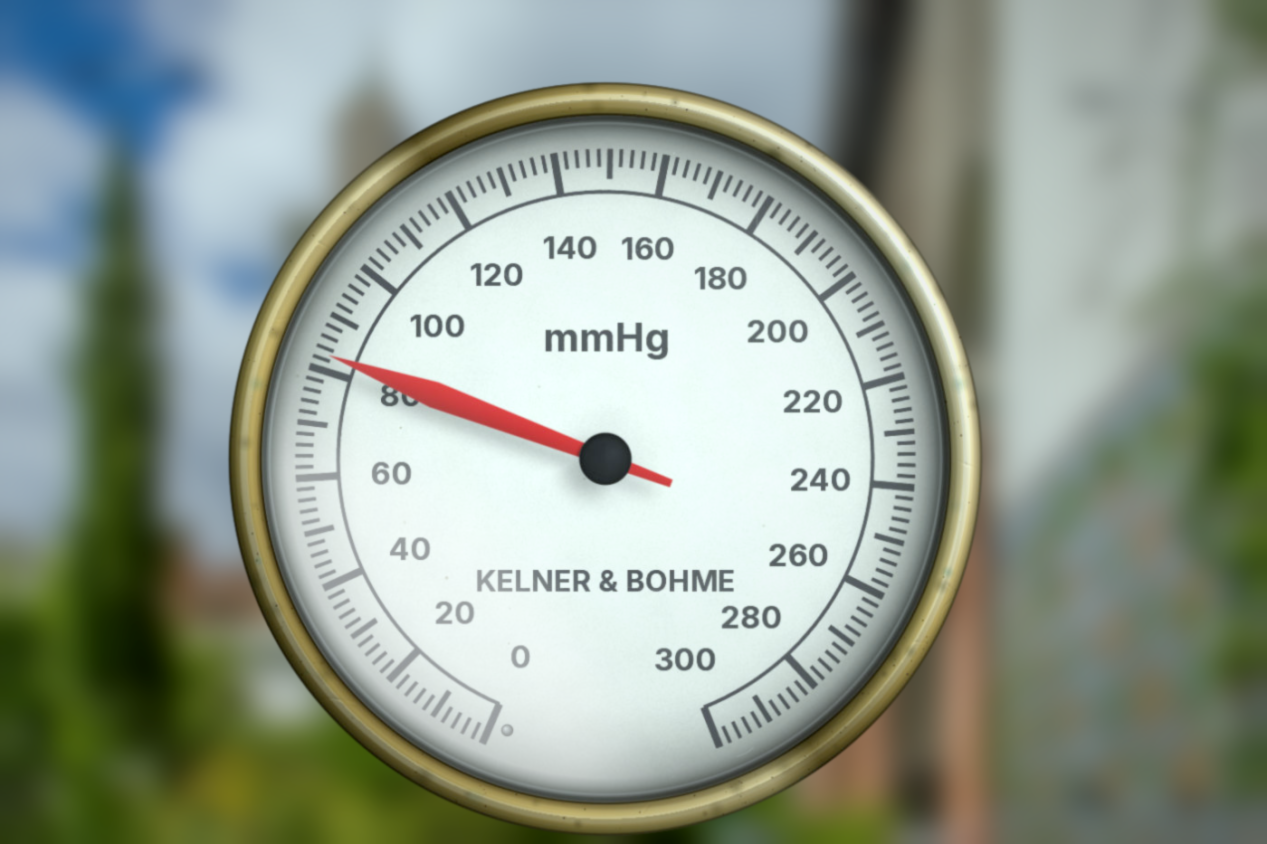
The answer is 83 mmHg
